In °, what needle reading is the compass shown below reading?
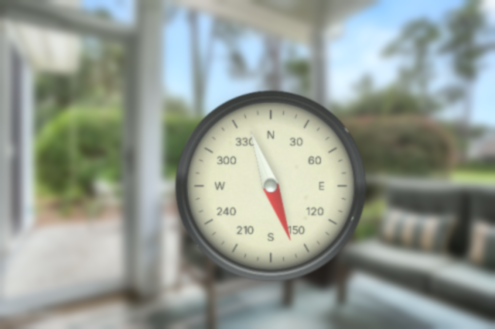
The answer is 160 °
